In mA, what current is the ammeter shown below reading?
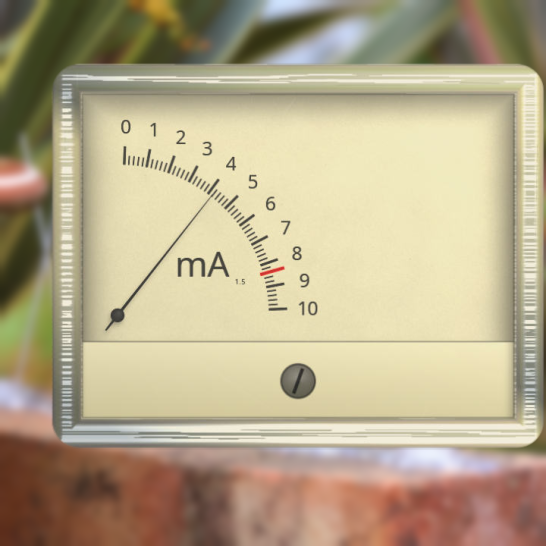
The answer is 4.2 mA
